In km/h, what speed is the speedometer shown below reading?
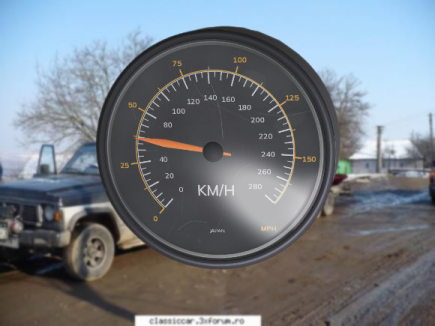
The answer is 60 km/h
